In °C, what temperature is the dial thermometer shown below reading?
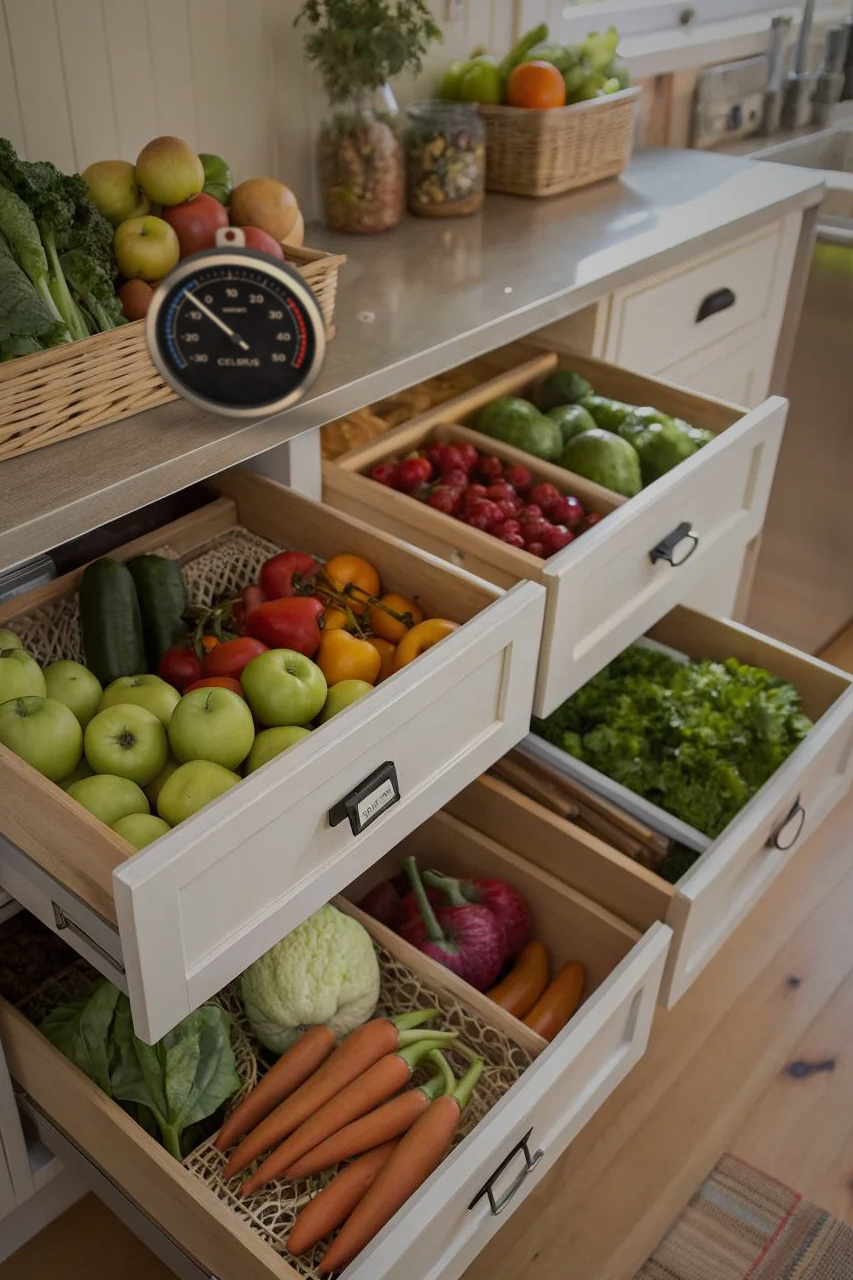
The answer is -4 °C
